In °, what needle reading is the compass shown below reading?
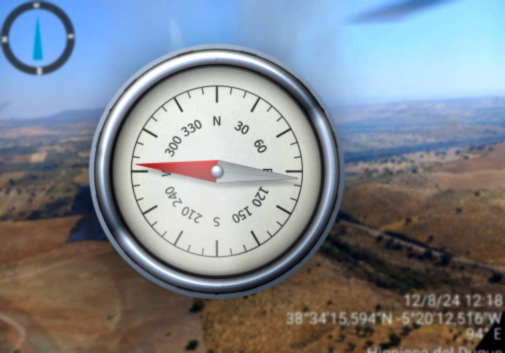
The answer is 275 °
